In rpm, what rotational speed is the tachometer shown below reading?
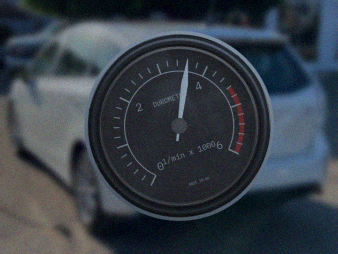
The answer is 3600 rpm
